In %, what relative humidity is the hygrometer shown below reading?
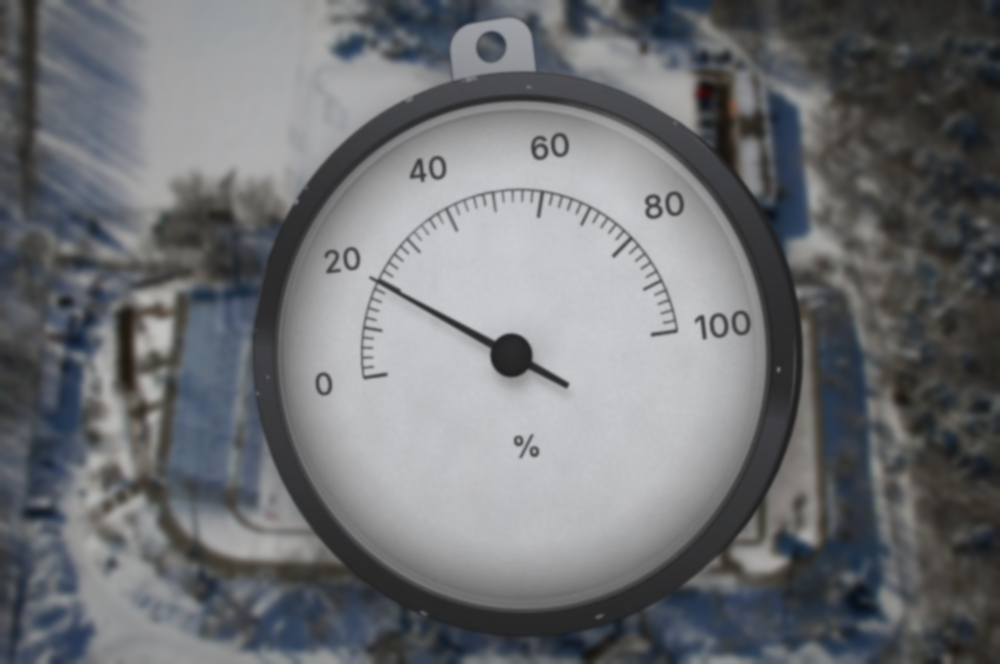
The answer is 20 %
